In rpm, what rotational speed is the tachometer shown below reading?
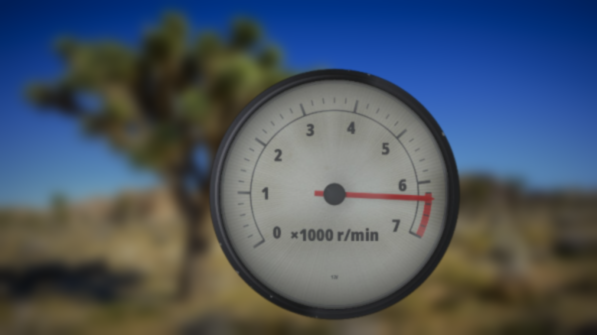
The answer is 6300 rpm
